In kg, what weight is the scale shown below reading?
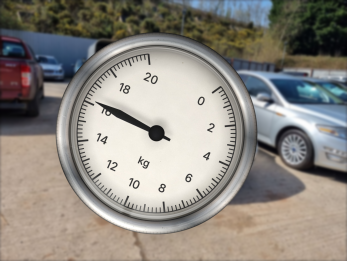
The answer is 16.2 kg
